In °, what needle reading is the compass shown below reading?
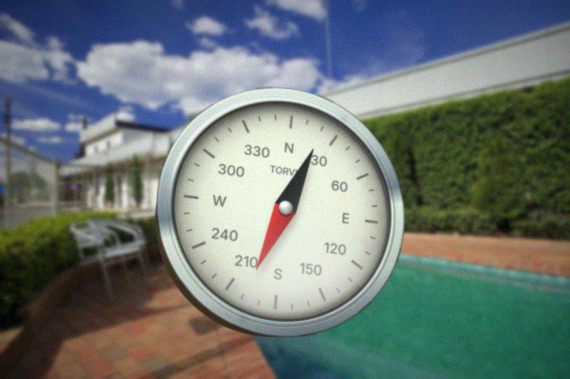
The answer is 200 °
